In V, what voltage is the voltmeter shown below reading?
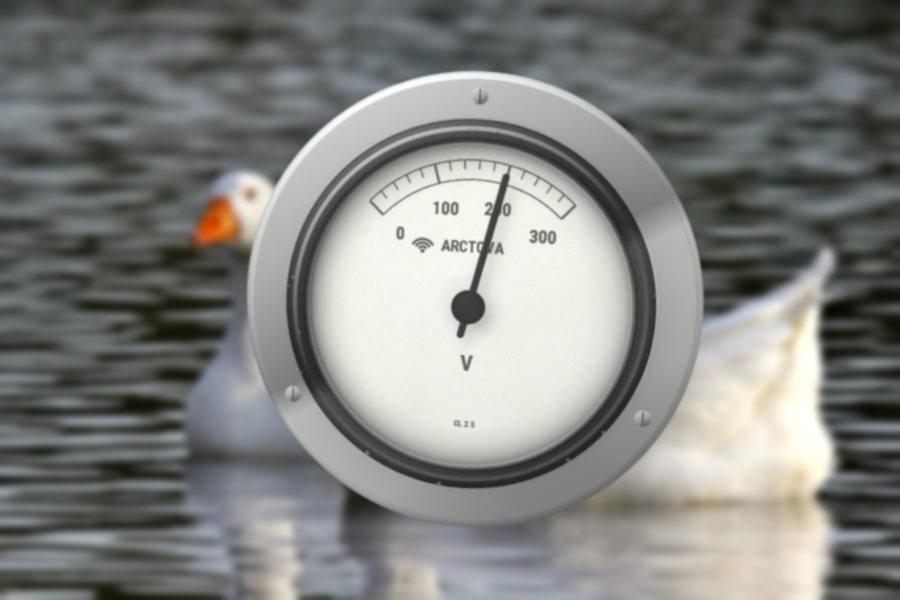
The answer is 200 V
